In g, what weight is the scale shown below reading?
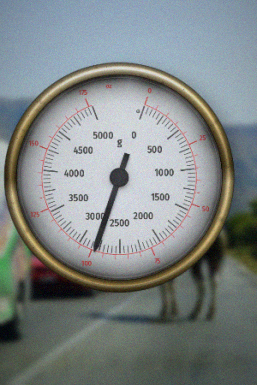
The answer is 2800 g
